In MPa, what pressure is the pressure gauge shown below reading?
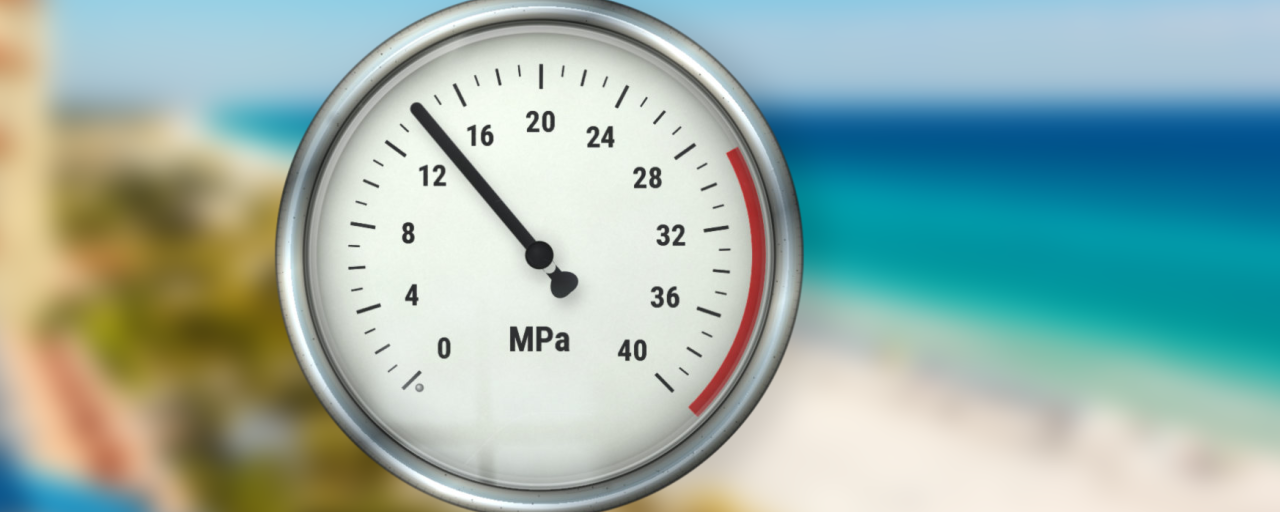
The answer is 14 MPa
